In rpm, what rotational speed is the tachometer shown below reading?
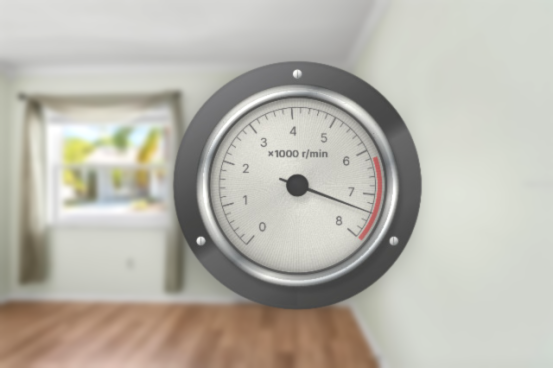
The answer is 7400 rpm
